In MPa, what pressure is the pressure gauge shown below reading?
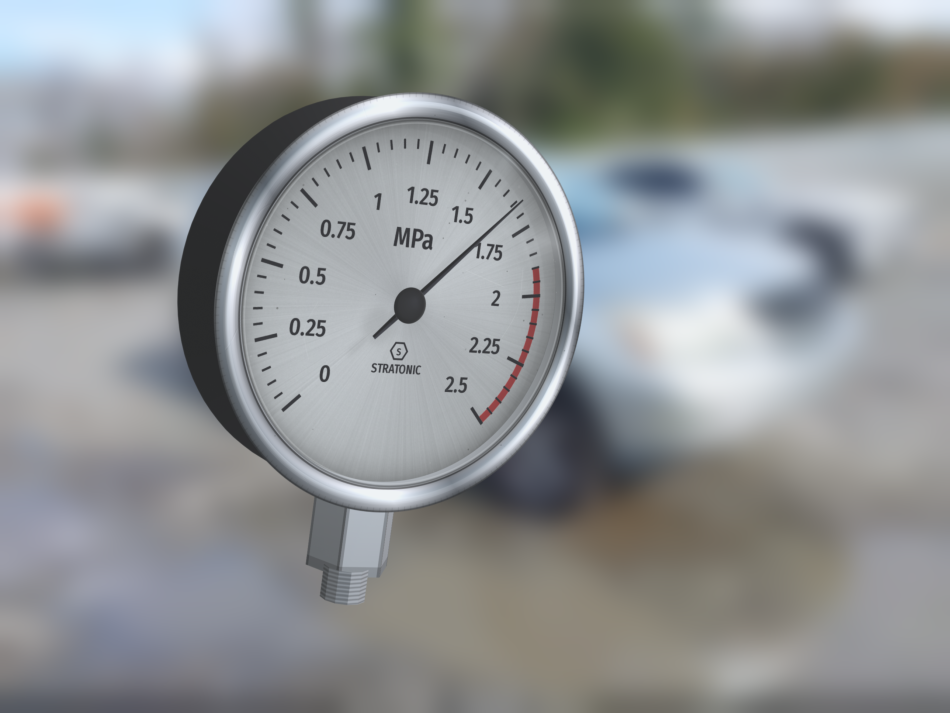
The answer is 1.65 MPa
